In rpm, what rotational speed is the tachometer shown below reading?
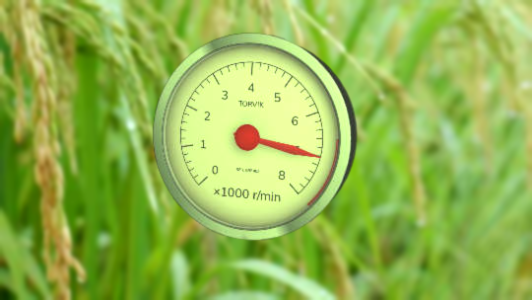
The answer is 7000 rpm
